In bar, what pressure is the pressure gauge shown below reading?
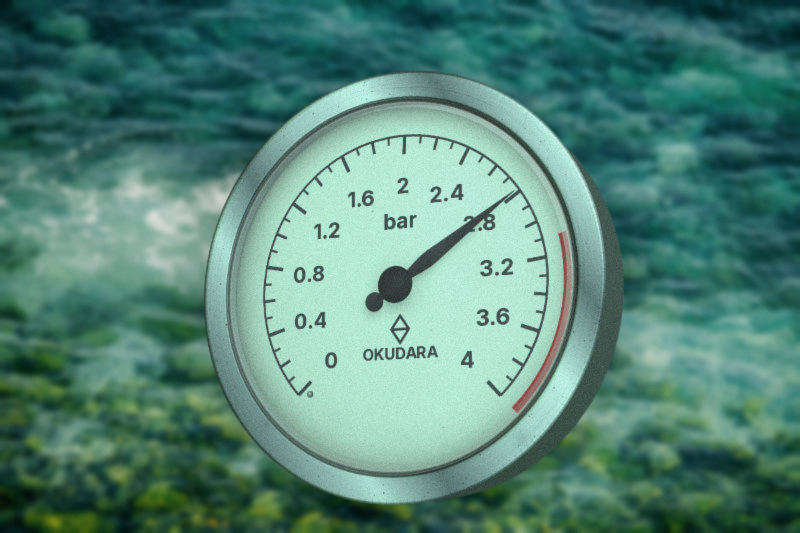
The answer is 2.8 bar
